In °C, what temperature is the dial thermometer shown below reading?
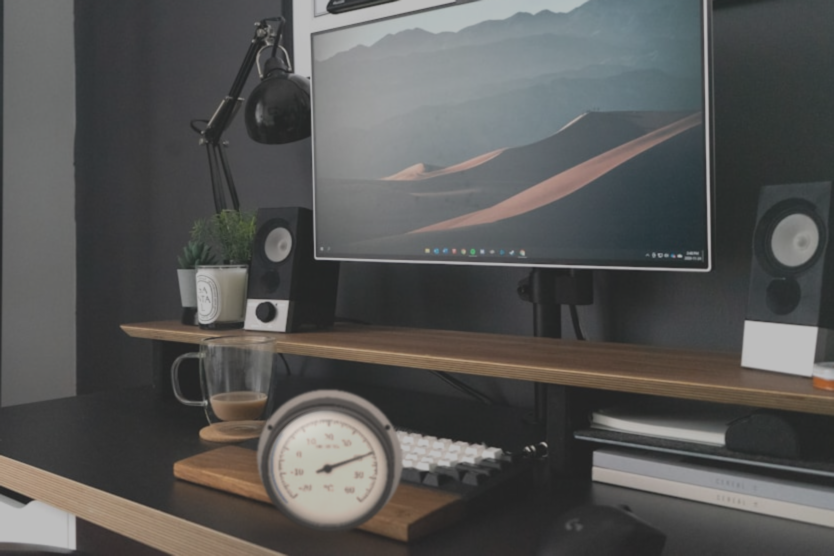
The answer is 40 °C
